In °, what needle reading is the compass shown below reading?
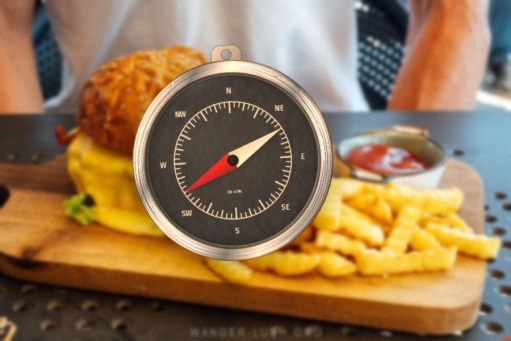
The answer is 240 °
